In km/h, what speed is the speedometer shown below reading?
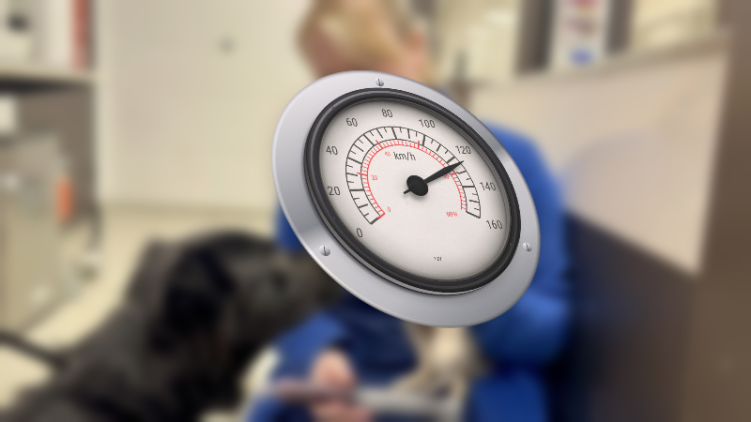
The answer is 125 km/h
